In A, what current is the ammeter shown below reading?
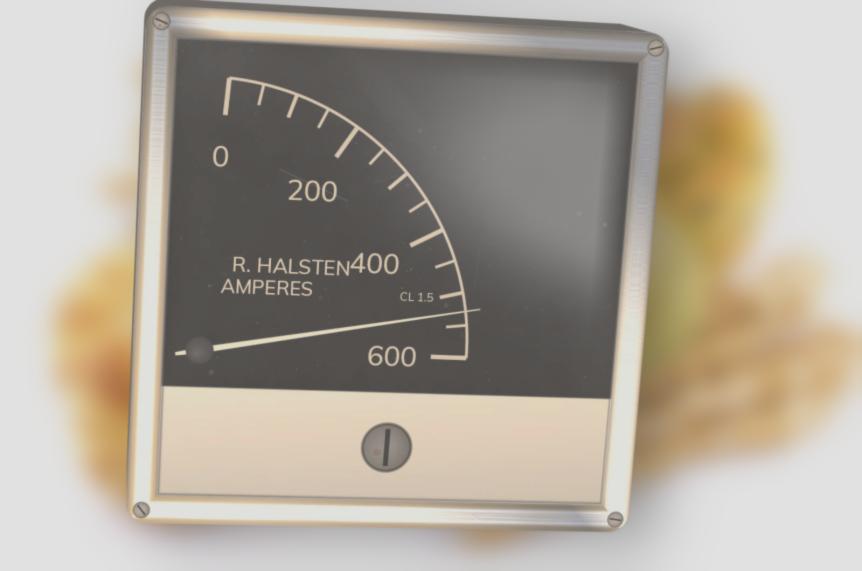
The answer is 525 A
